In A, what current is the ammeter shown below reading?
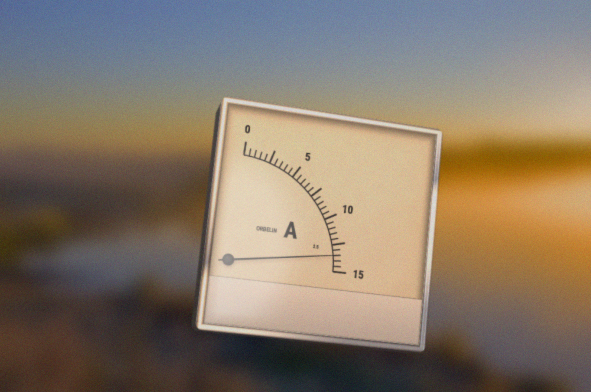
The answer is 13.5 A
